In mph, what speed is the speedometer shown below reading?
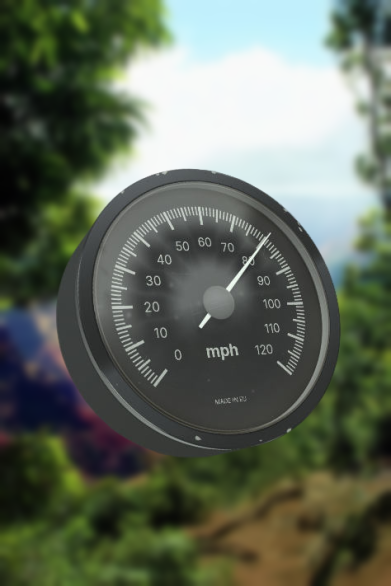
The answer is 80 mph
